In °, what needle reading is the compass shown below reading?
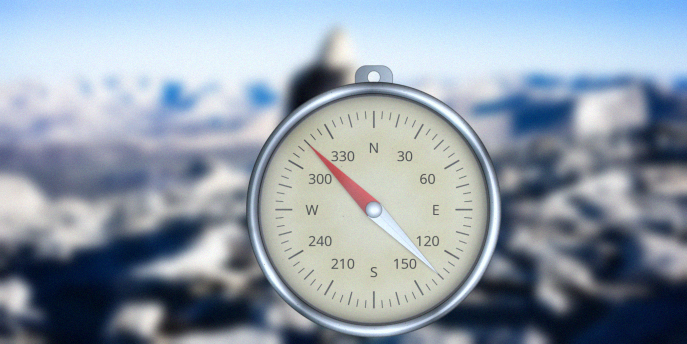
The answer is 315 °
